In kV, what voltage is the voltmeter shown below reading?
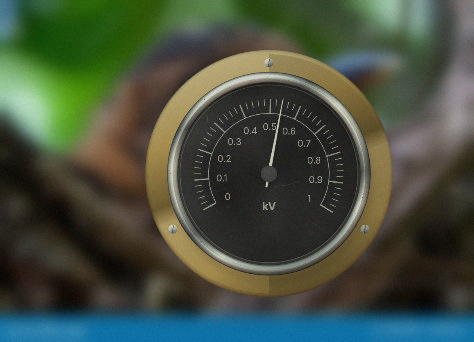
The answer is 0.54 kV
